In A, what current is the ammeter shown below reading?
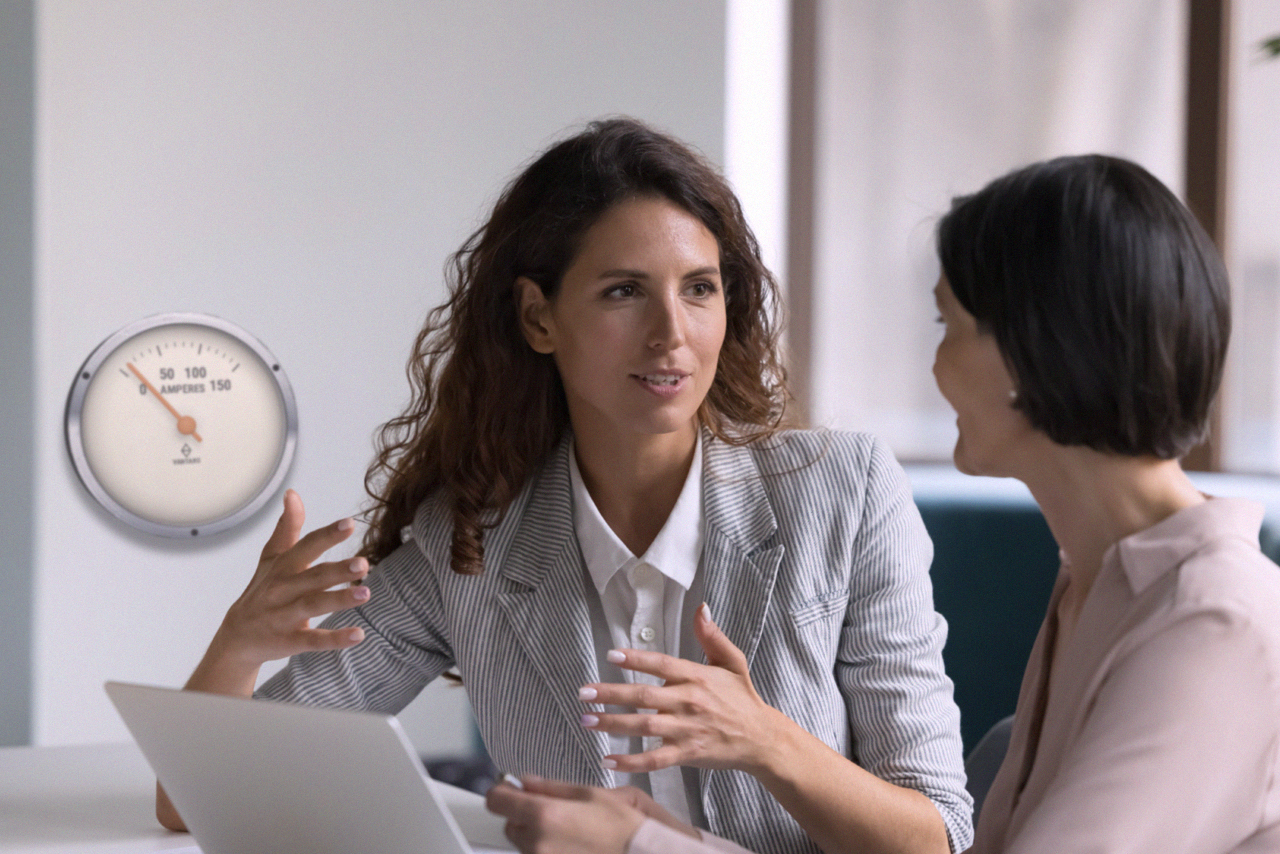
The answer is 10 A
